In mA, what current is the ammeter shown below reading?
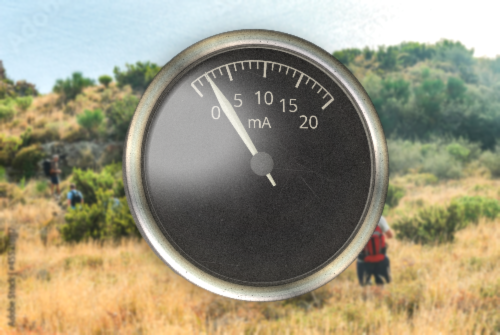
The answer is 2 mA
